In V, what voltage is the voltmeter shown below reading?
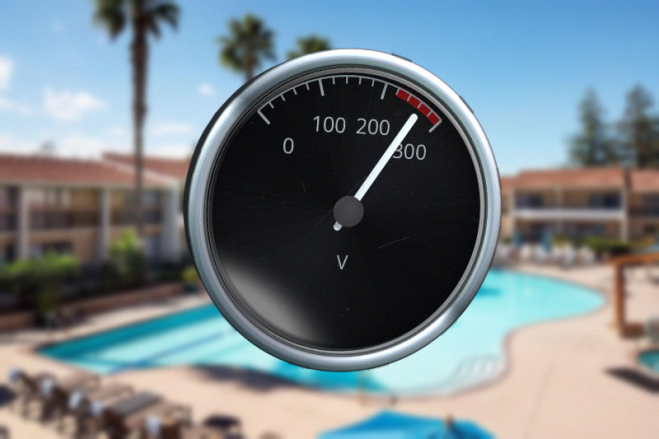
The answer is 260 V
